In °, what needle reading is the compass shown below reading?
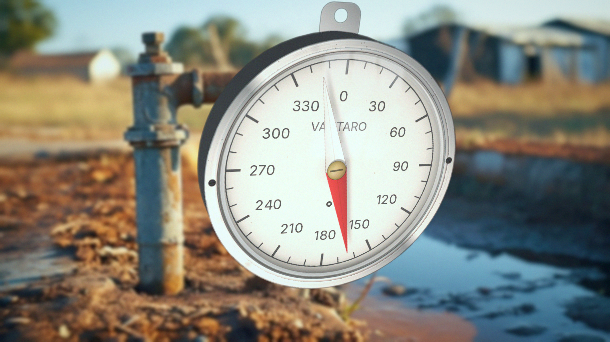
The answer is 165 °
